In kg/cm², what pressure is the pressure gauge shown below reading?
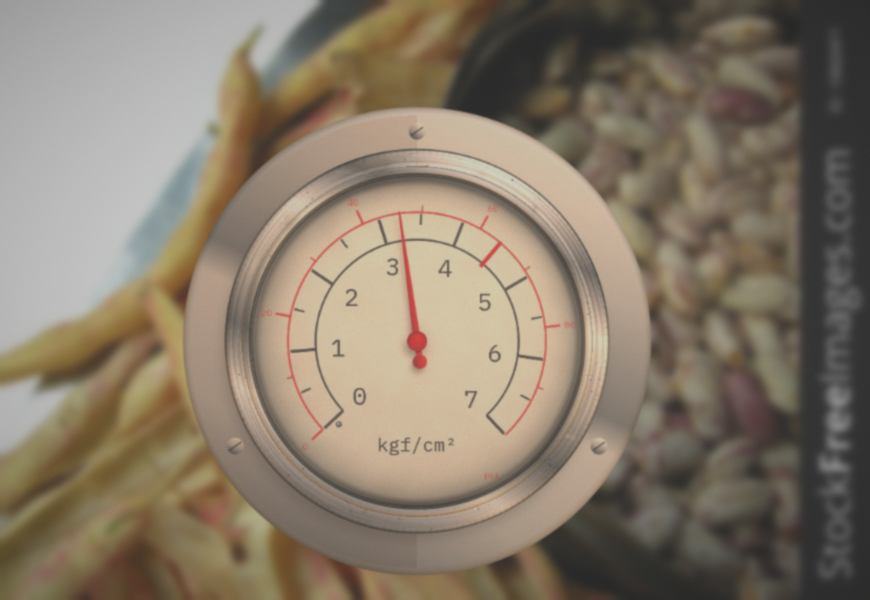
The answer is 3.25 kg/cm²
